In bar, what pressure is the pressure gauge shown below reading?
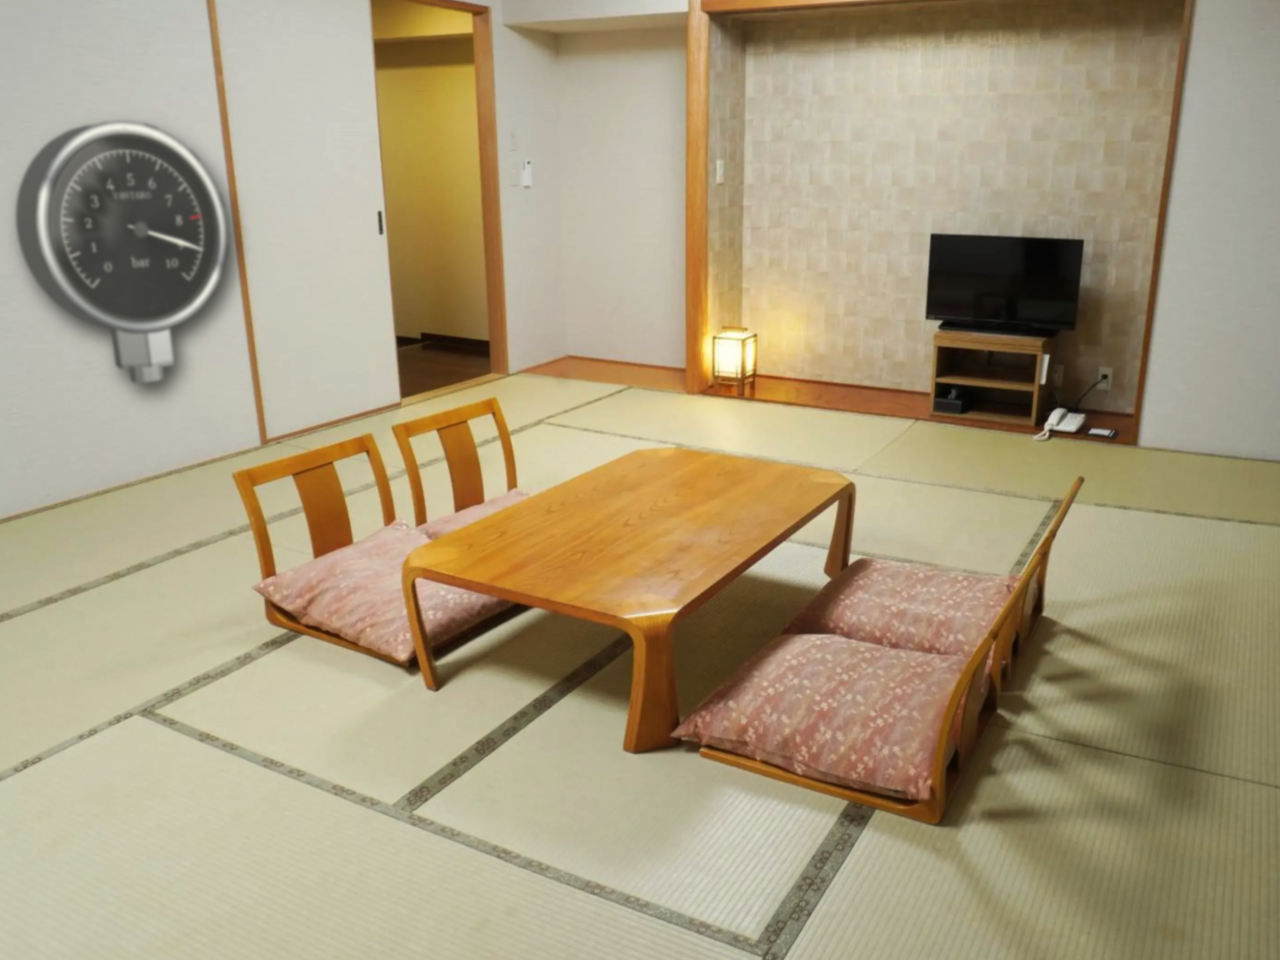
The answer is 9 bar
